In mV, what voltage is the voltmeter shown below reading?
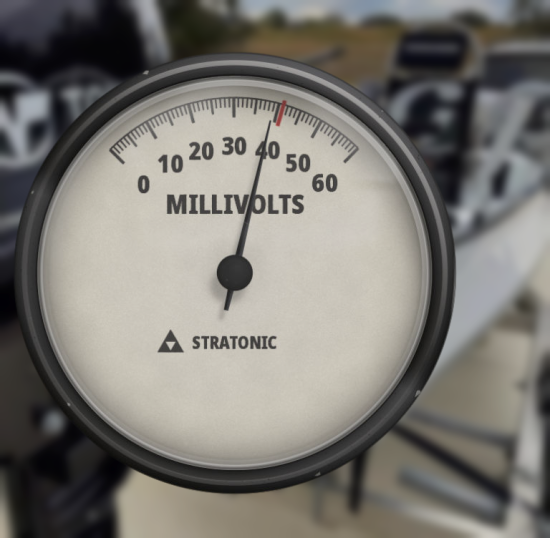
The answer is 39 mV
